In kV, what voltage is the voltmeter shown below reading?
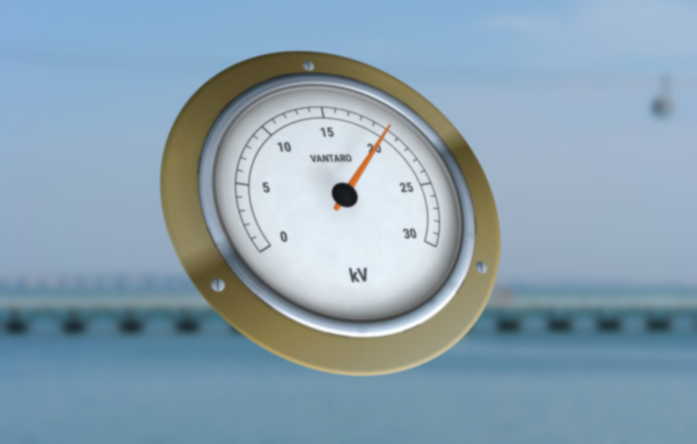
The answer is 20 kV
